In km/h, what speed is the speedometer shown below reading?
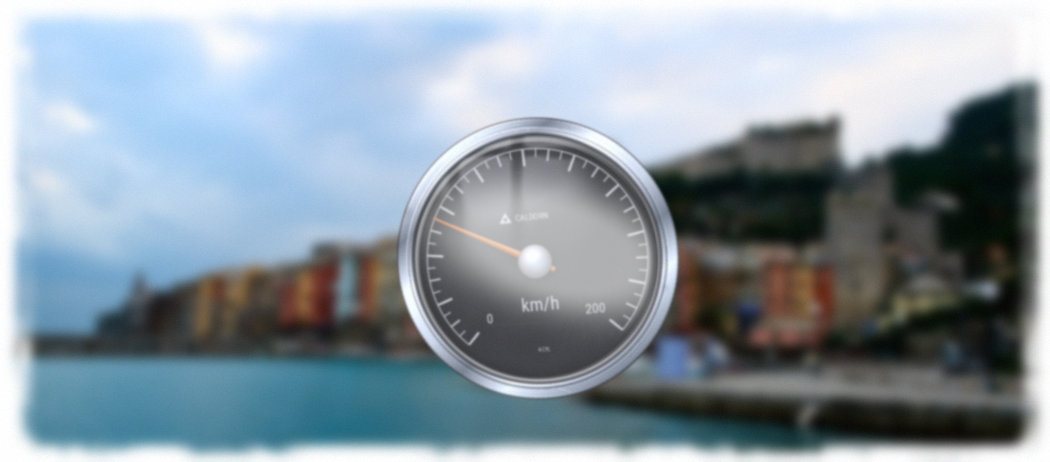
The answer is 55 km/h
